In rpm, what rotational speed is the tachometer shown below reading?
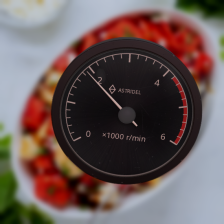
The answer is 1900 rpm
